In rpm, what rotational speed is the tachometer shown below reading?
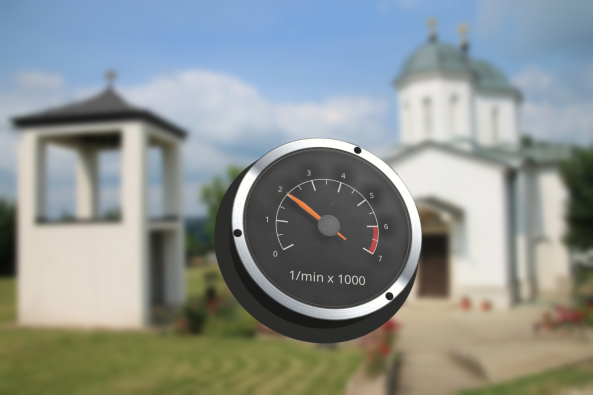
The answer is 2000 rpm
